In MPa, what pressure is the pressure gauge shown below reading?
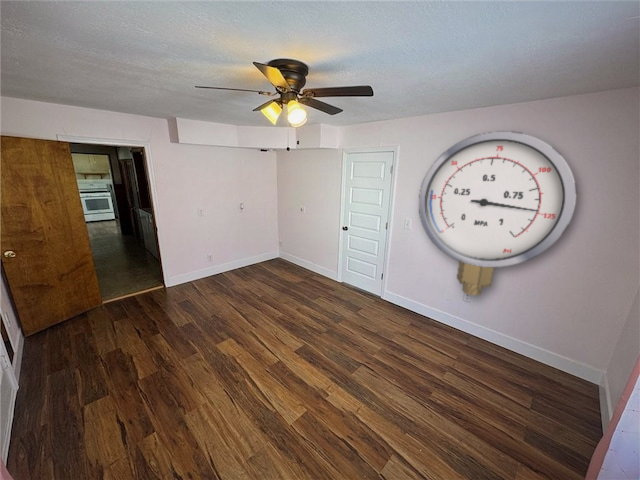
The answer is 0.85 MPa
